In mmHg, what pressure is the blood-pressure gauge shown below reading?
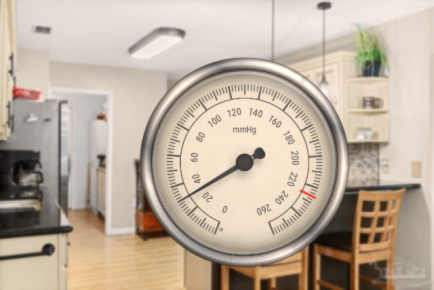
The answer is 30 mmHg
